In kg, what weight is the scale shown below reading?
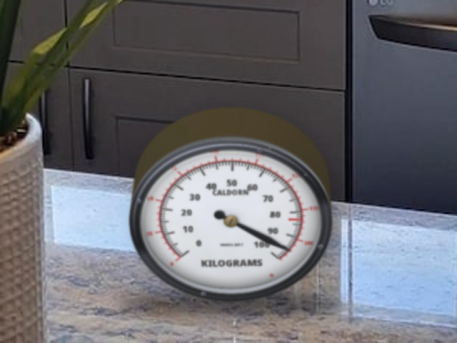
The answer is 95 kg
